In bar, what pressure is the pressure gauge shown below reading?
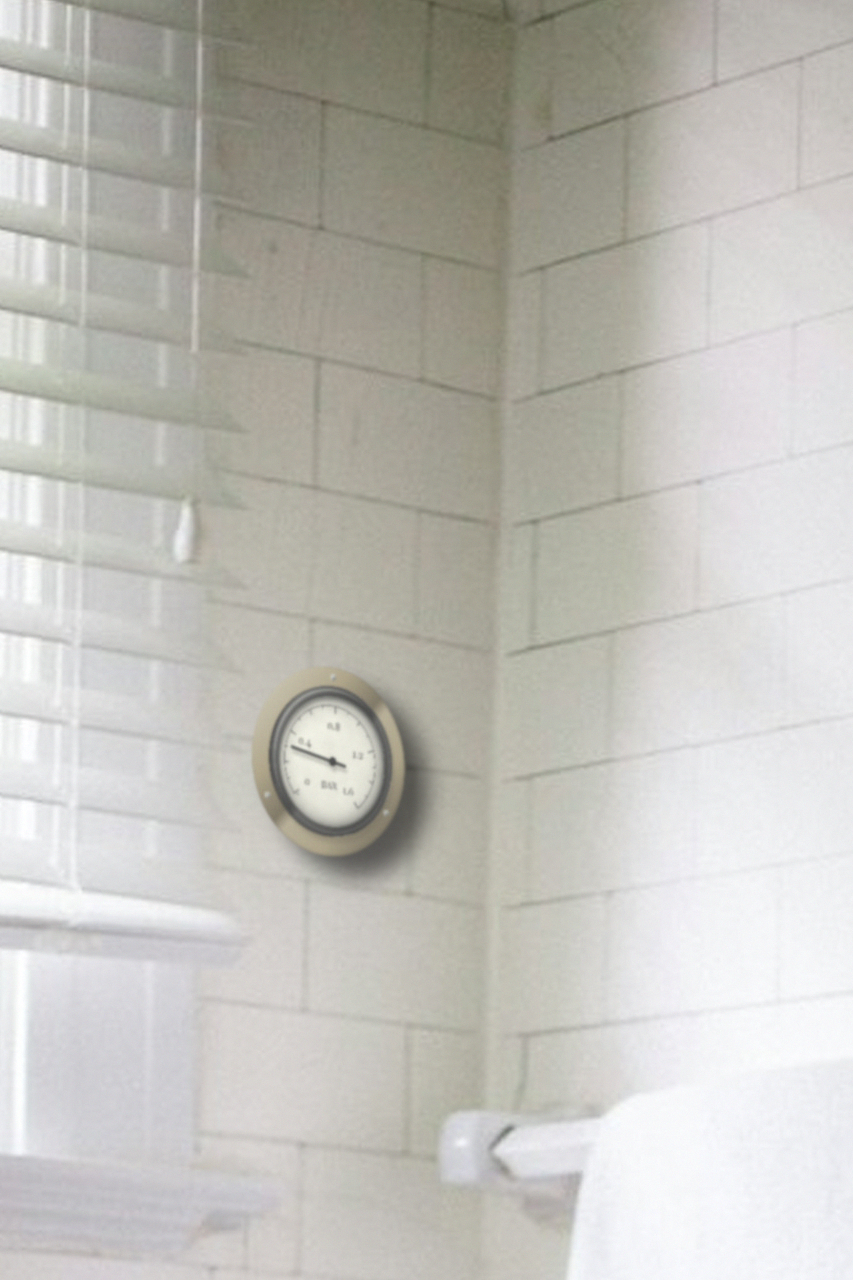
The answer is 0.3 bar
